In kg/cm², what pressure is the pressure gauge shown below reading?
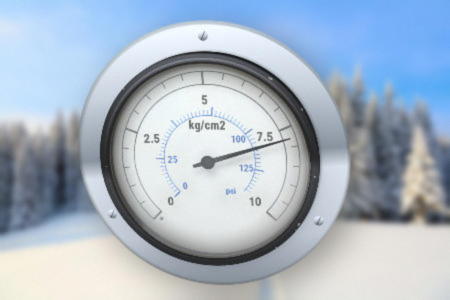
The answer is 7.75 kg/cm²
